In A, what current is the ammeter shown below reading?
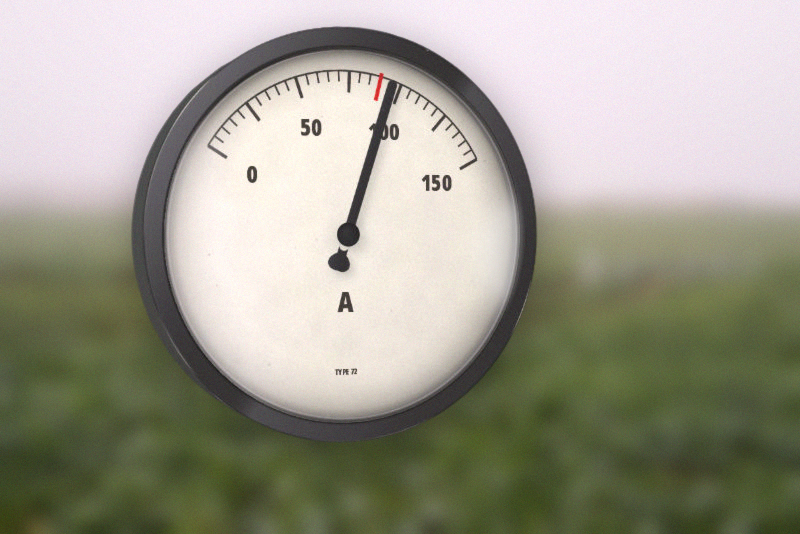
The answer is 95 A
